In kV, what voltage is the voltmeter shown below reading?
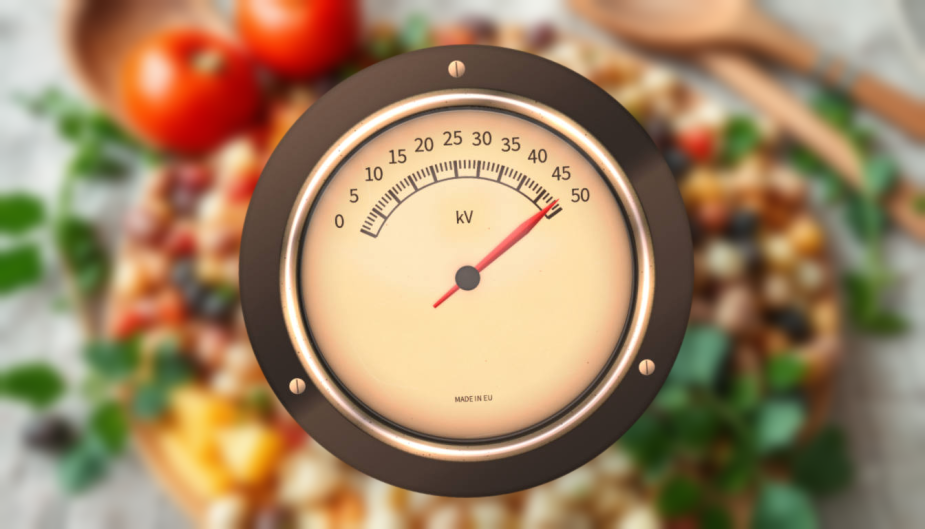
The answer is 48 kV
